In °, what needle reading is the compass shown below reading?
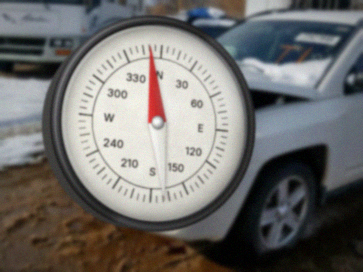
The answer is 350 °
